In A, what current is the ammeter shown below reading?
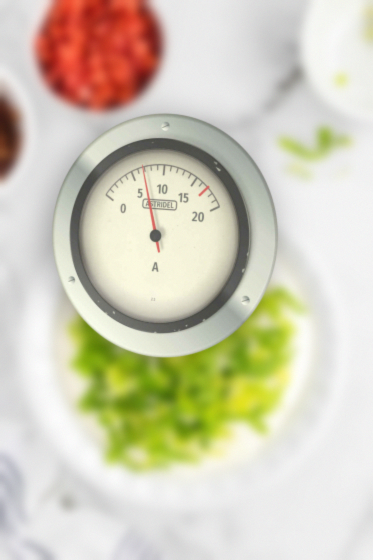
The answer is 7 A
